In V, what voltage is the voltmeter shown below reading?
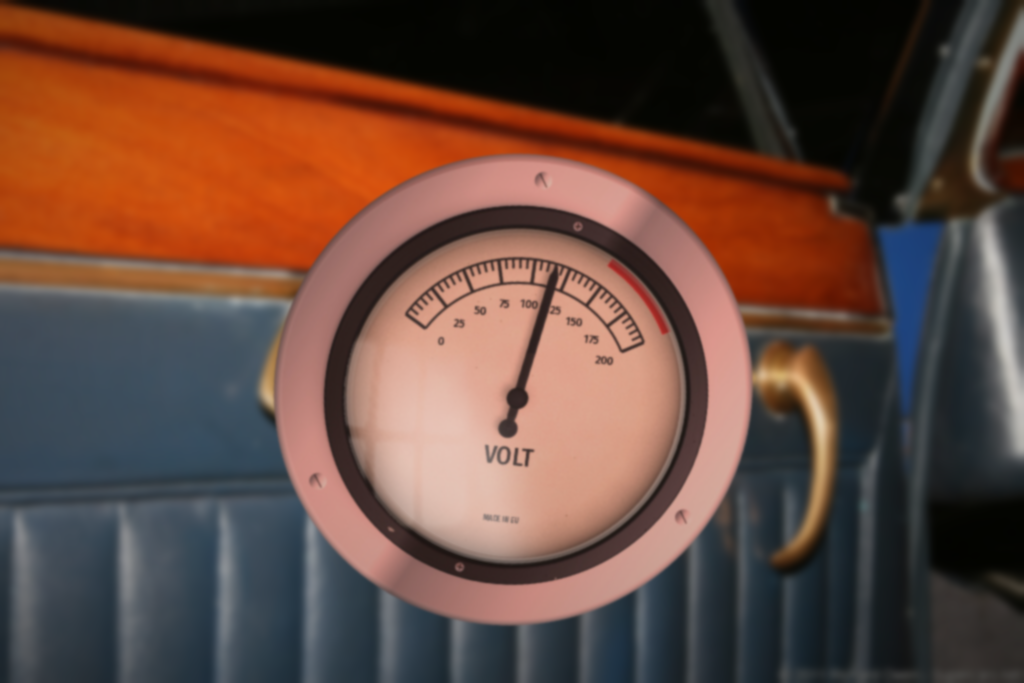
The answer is 115 V
